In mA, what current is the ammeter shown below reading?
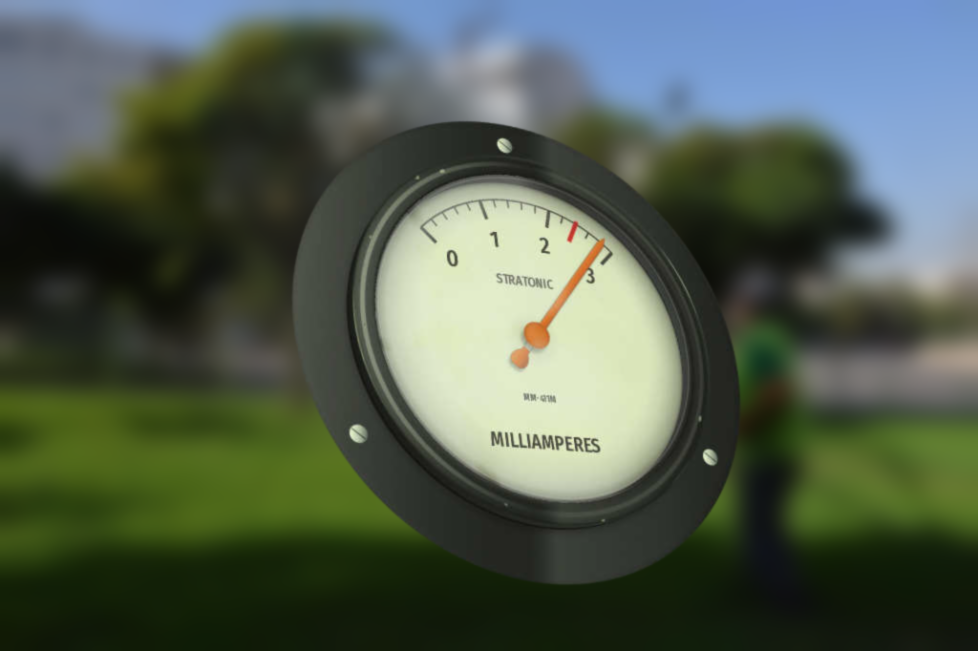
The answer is 2.8 mA
